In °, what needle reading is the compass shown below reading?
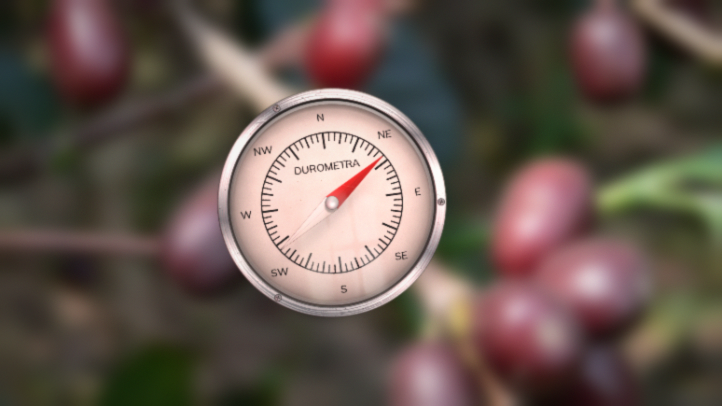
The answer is 55 °
